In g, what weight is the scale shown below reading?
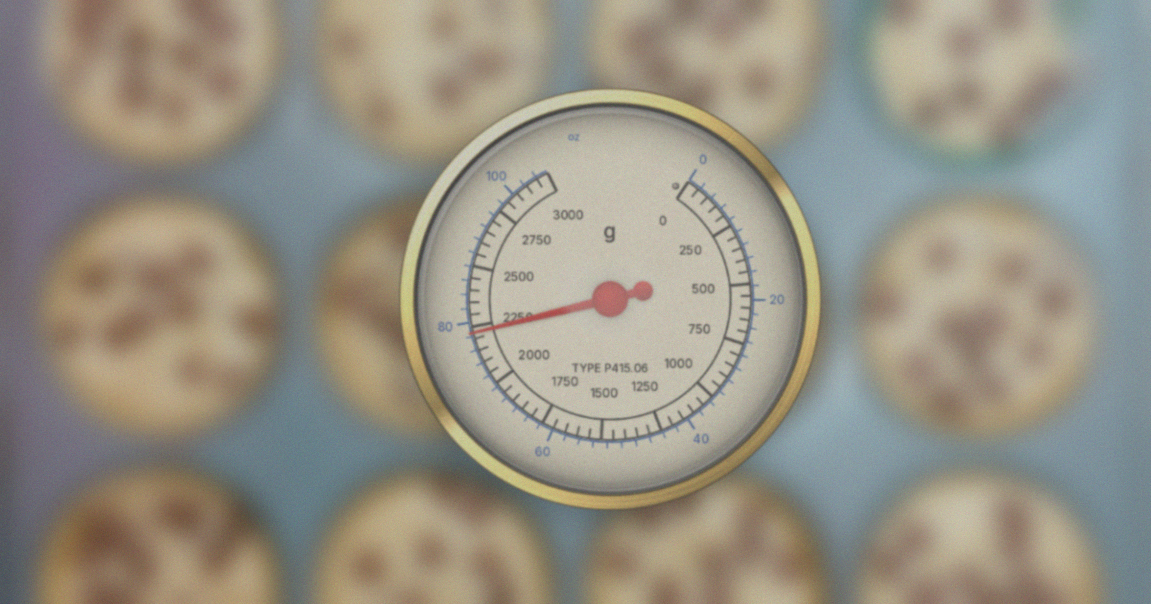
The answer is 2225 g
